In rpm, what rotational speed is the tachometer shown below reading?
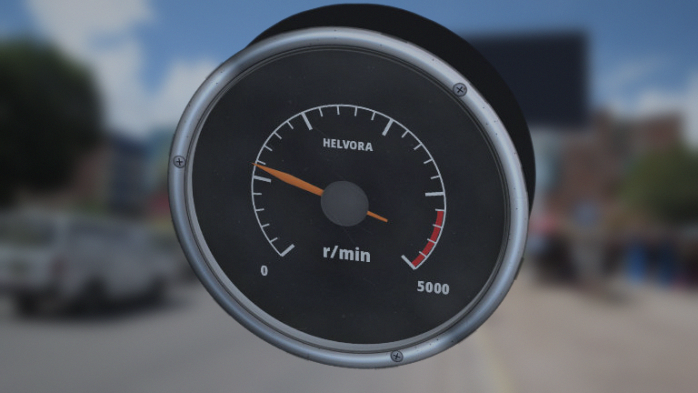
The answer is 1200 rpm
